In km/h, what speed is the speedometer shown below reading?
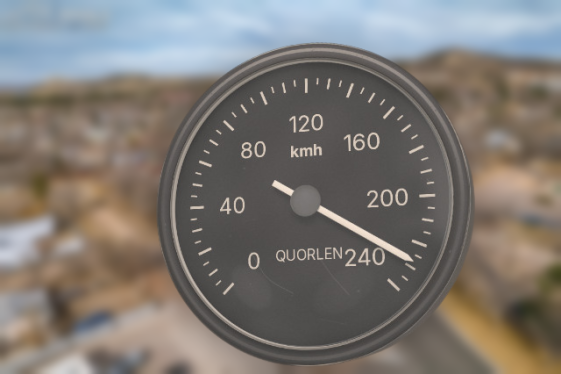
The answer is 227.5 km/h
